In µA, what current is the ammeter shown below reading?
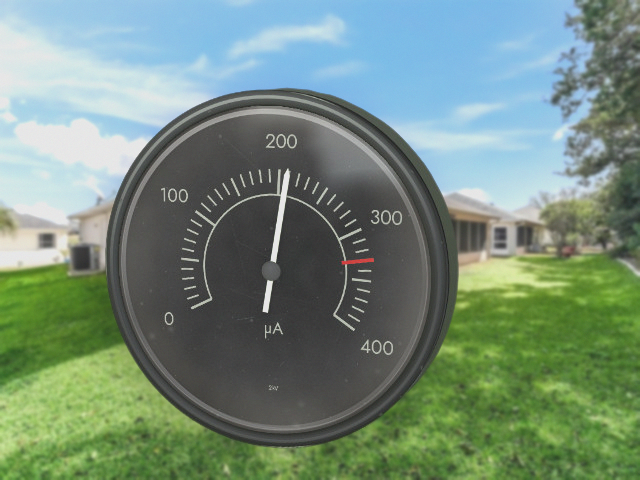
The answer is 210 µA
